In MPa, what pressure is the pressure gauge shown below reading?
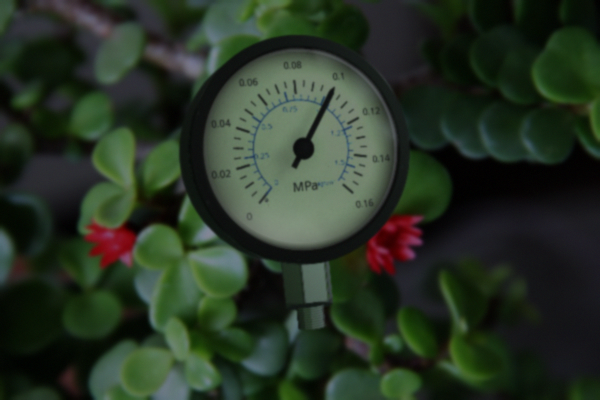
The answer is 0.1 MPa
